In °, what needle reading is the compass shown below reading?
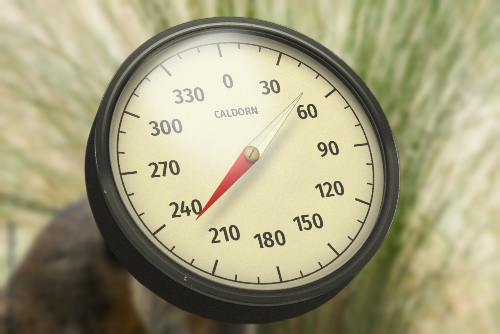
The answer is 230 °
